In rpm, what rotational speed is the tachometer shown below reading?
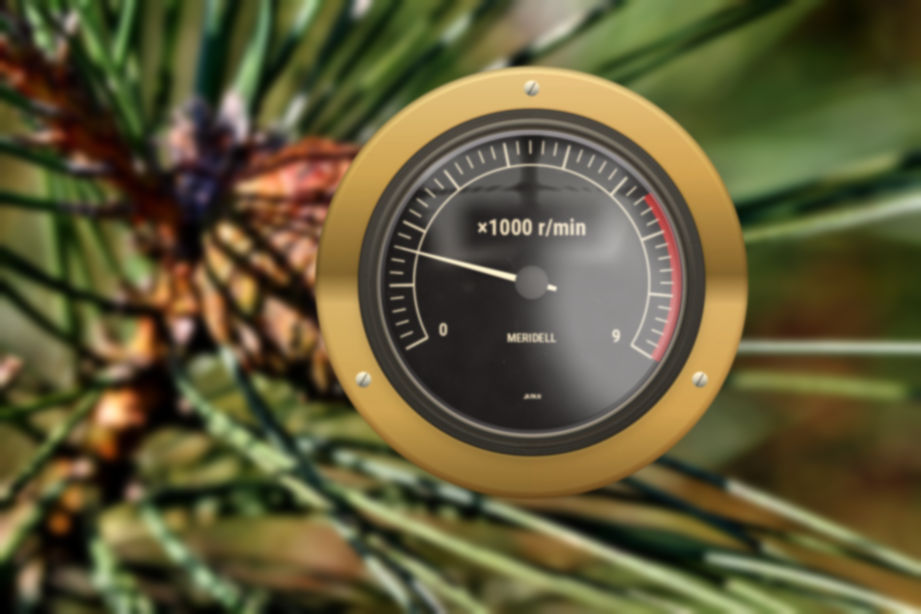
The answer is 1600 rpm
